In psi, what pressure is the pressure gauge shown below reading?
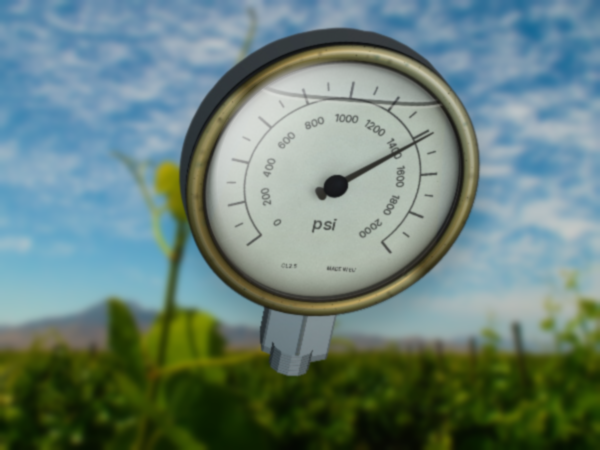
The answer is 1400 psi
